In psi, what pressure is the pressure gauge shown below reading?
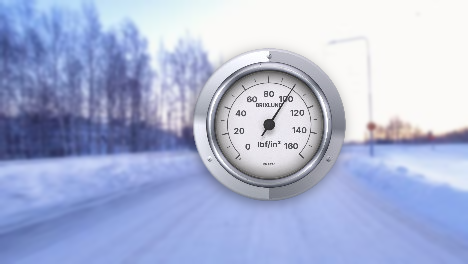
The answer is 100 psi
